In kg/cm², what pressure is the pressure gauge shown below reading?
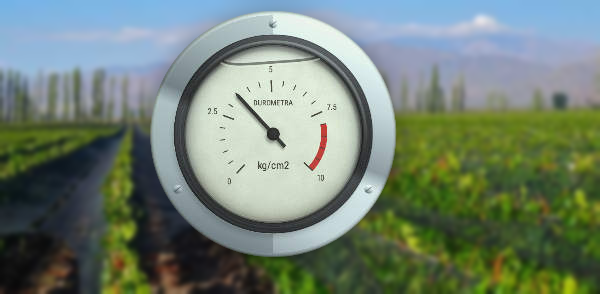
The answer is 3.5 kg/cm²
